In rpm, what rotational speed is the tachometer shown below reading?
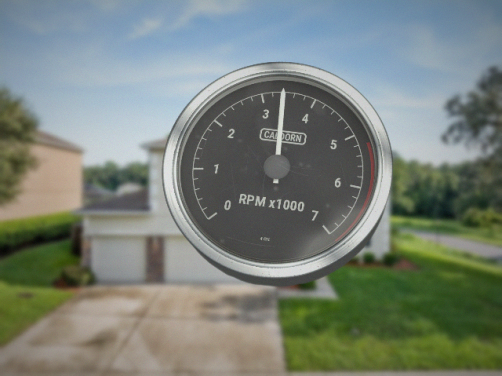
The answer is 3400 rpm
